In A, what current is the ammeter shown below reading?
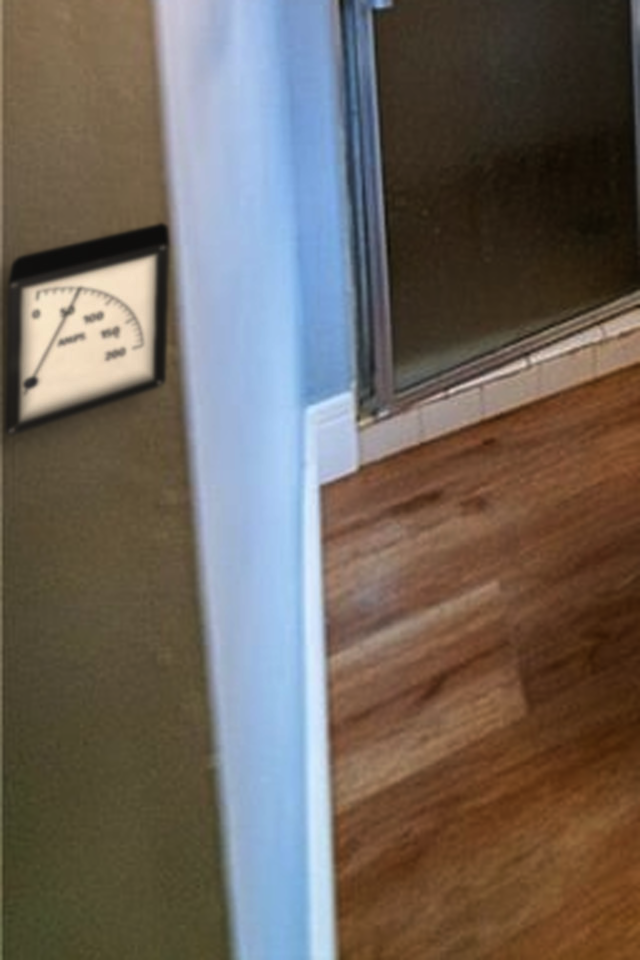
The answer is 50 A
